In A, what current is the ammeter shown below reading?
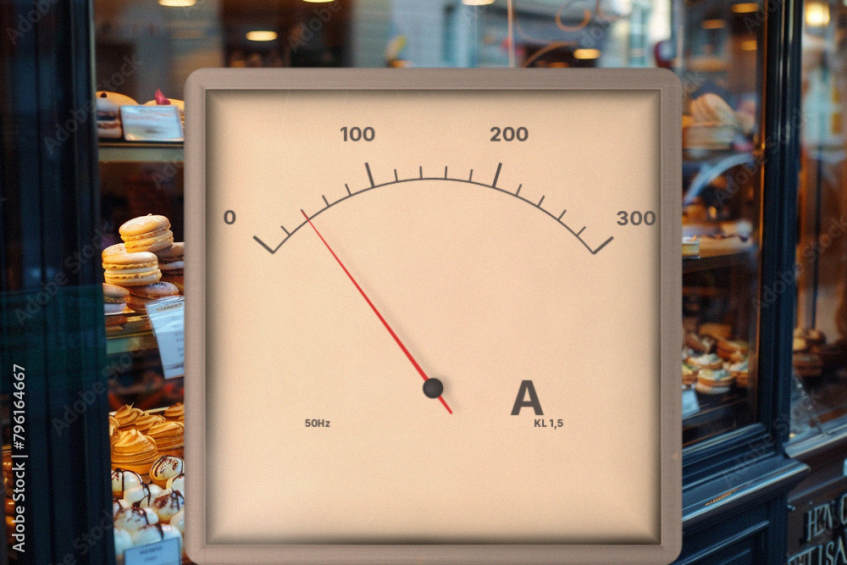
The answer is 40 A
